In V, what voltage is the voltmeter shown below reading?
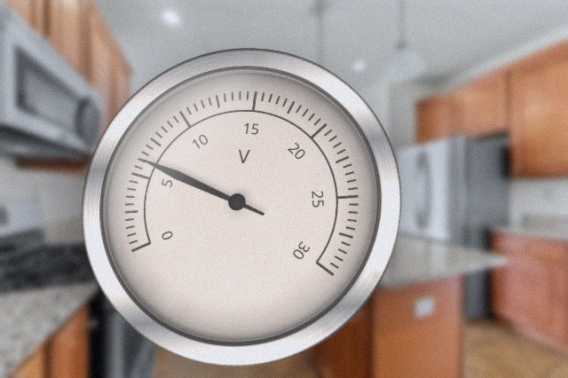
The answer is 6 V
